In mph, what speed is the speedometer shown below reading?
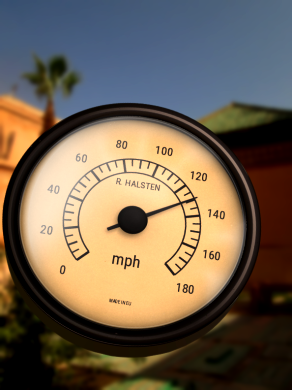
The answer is 130 mph
